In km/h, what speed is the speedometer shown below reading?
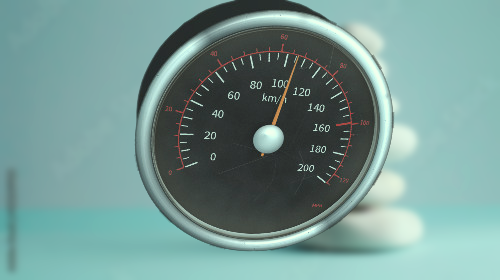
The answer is 105 km/h
